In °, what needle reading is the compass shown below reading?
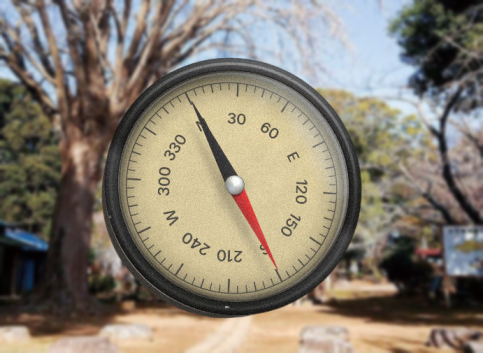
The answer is 180 °
